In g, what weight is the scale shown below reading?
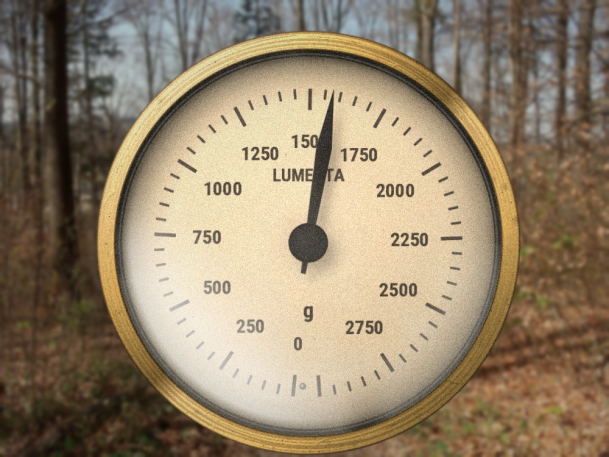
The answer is 1575 g
